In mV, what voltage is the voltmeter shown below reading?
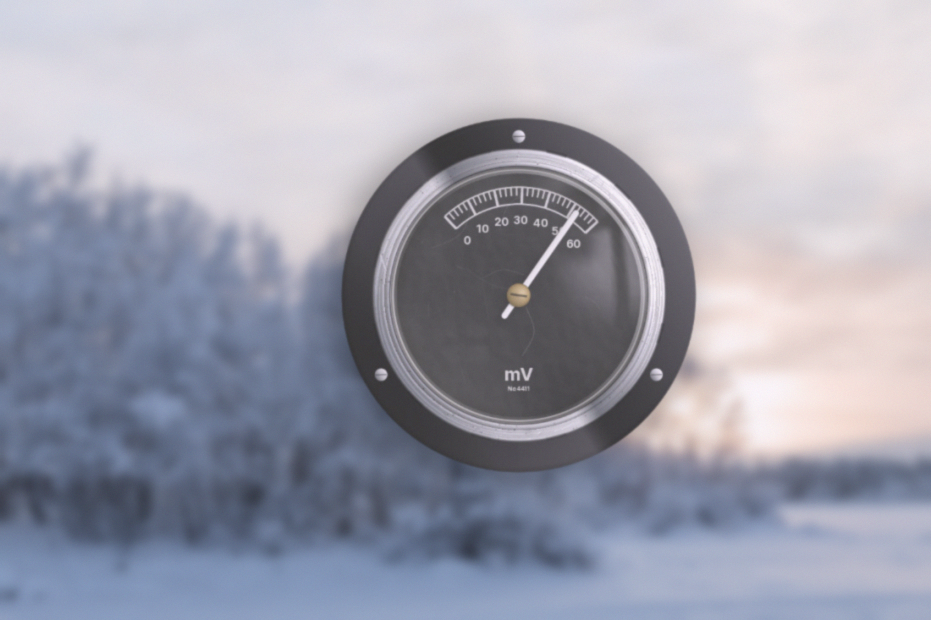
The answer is 52 mV
